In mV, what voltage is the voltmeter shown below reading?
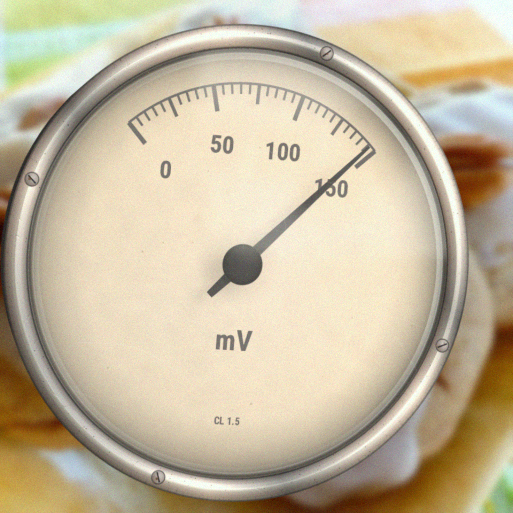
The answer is 145 mV
